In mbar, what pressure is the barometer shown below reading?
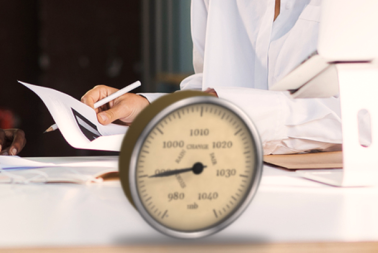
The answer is 990 mbar
